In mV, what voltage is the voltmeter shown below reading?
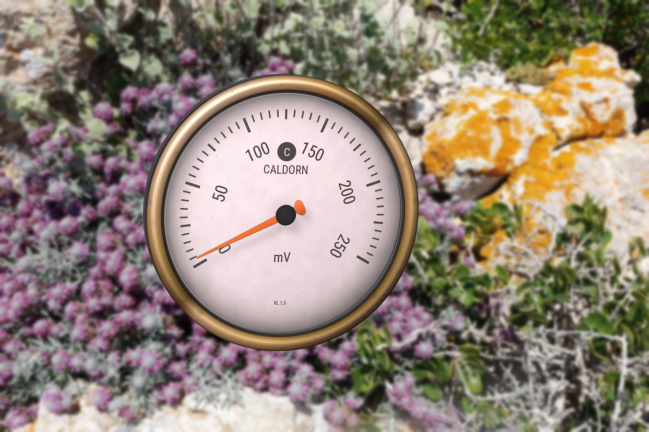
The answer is 5 mV
